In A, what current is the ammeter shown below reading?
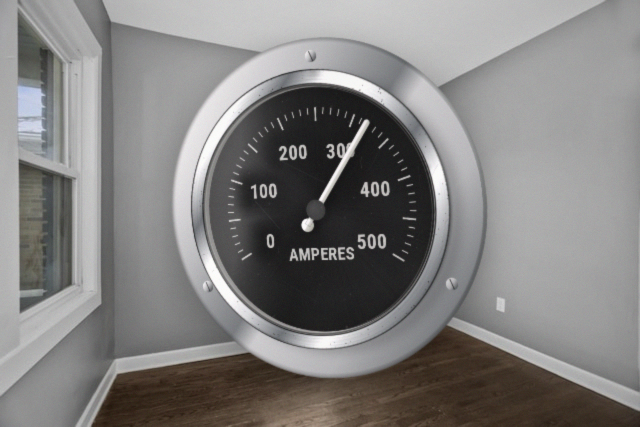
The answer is 320 A
